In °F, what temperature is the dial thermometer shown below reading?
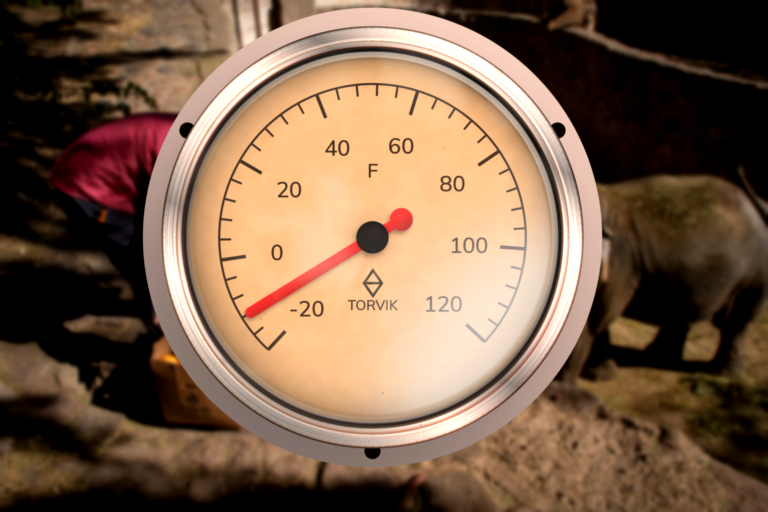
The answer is -12 °F
